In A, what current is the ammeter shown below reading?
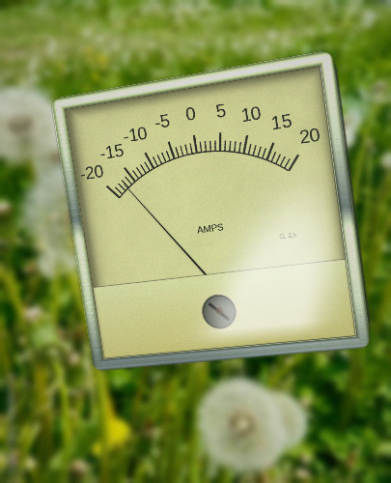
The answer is -17 A
